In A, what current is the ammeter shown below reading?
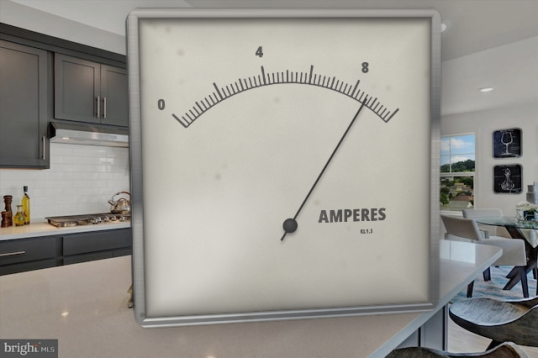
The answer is 8.6 A
